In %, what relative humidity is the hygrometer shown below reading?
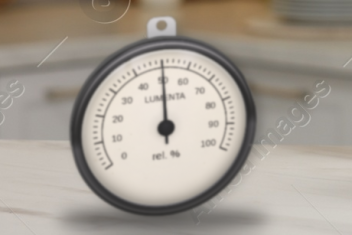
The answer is 50 %
